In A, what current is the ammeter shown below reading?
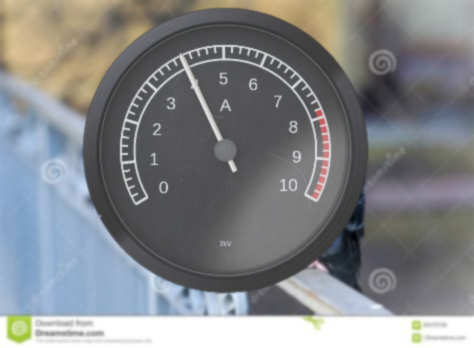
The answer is 4 A
